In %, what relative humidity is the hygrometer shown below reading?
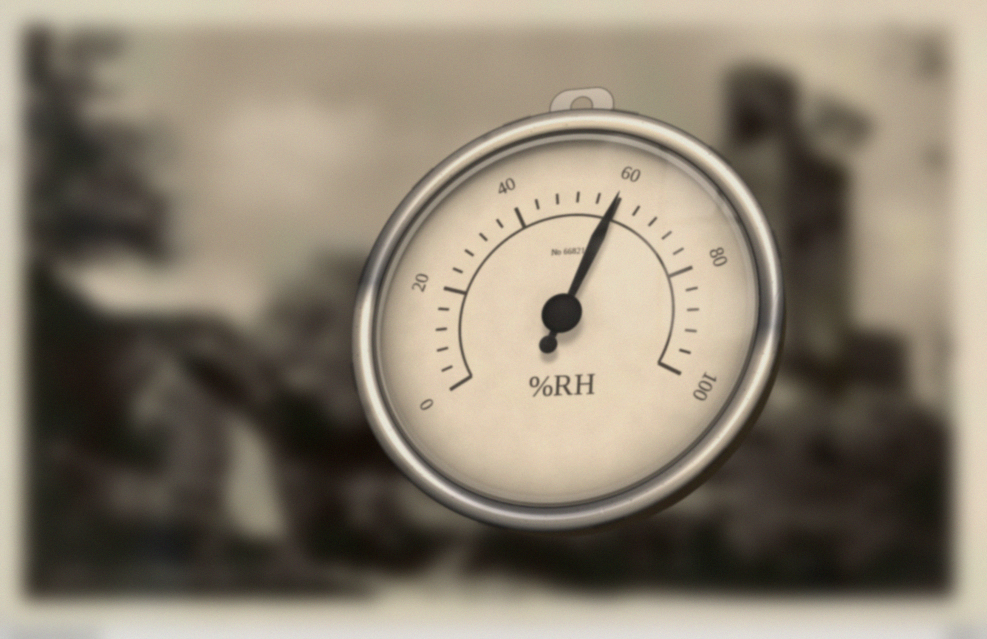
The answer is 60 %
